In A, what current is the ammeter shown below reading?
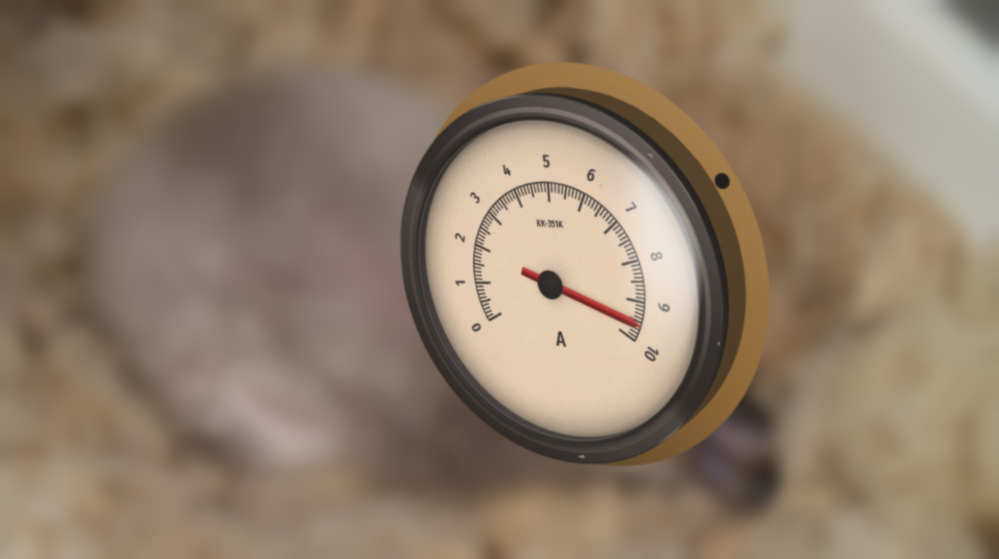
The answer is 9.5 A
